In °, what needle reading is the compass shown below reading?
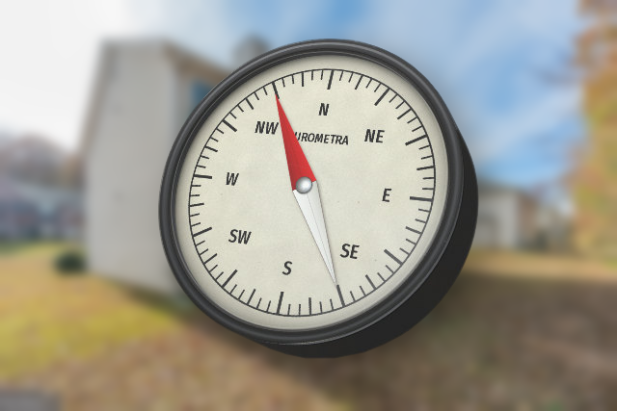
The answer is 330 °
